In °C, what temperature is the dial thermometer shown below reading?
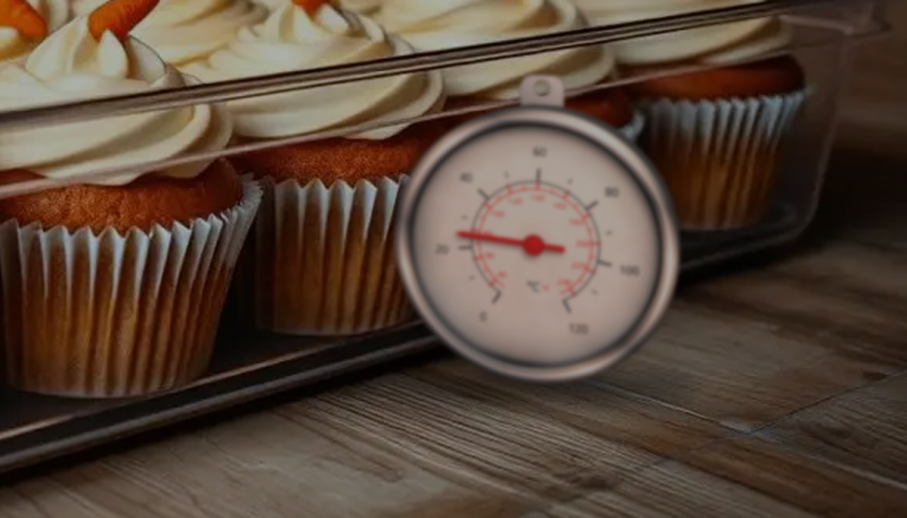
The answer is 25 °C
